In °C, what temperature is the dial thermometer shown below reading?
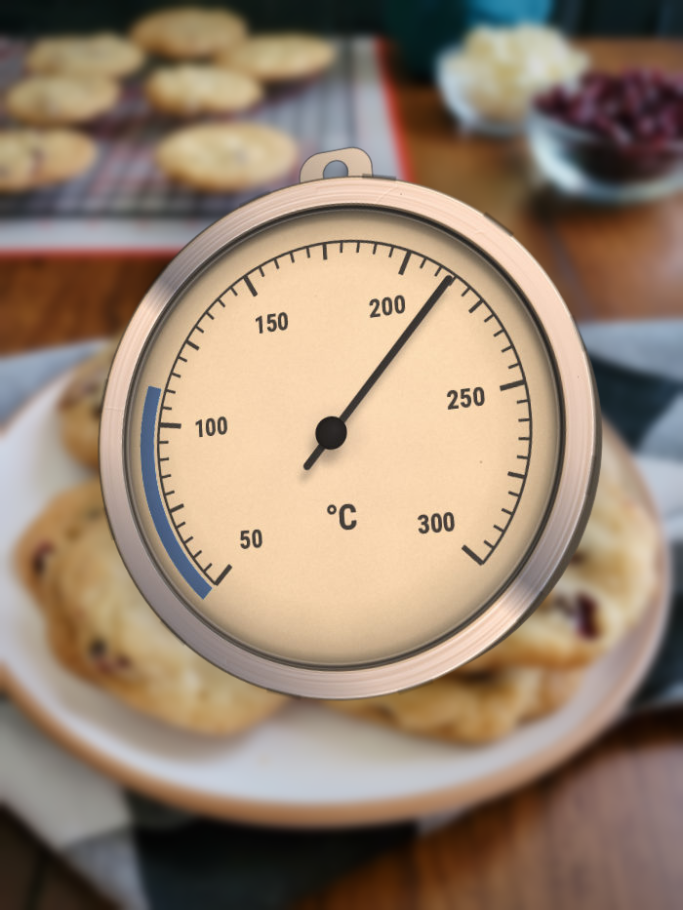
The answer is 215 °C
